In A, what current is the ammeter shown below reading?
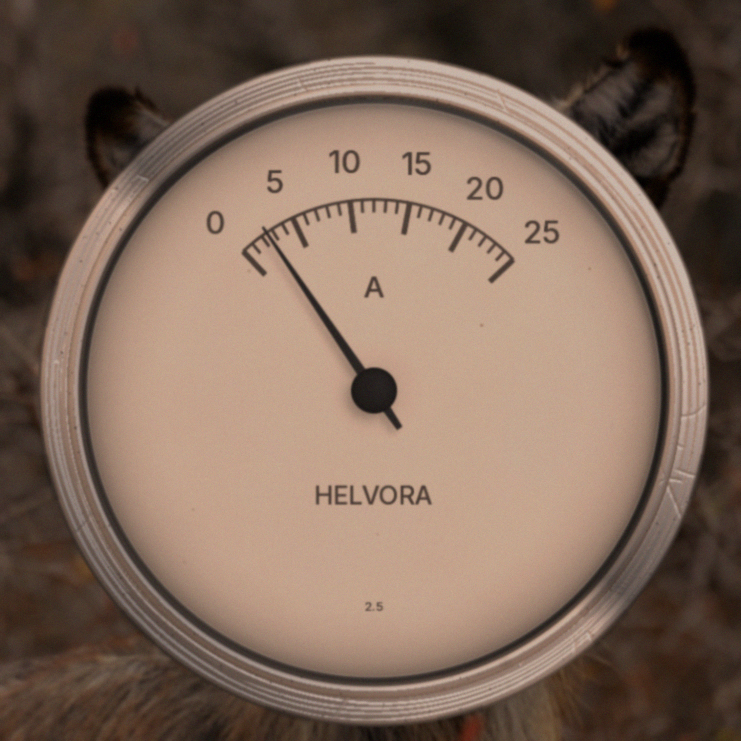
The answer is 2.5 A
